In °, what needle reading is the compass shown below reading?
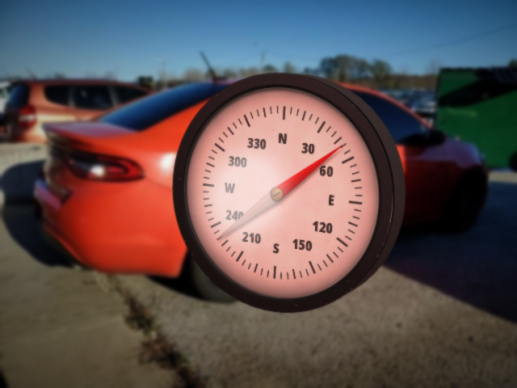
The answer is 50 °
